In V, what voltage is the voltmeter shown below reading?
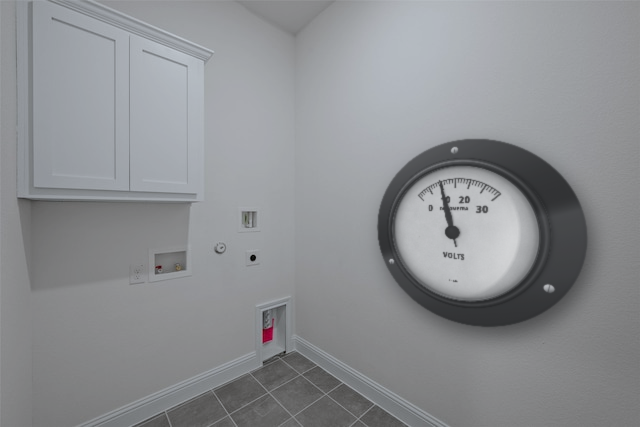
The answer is 10 V
